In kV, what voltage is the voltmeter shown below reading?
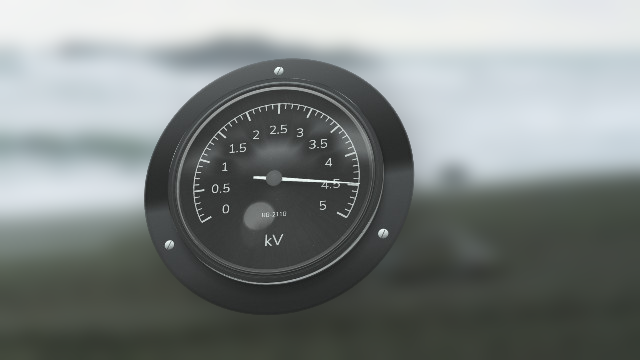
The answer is 4.5 kV
